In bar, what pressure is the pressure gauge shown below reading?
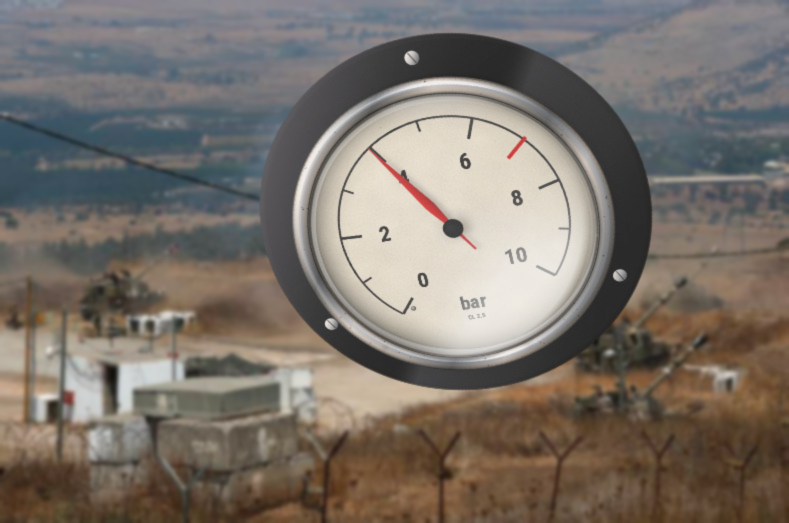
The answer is 4 bar
